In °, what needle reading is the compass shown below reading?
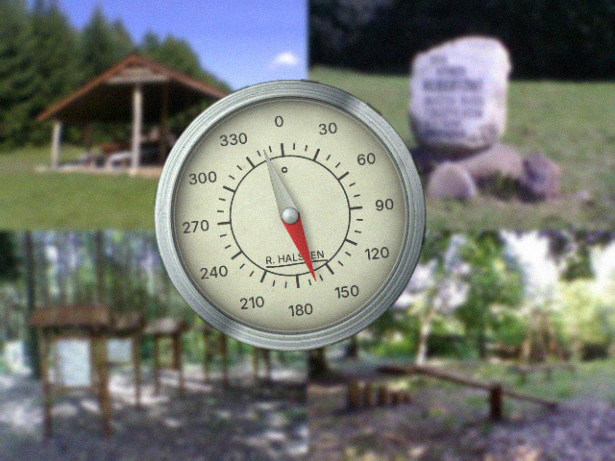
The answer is 165 °
